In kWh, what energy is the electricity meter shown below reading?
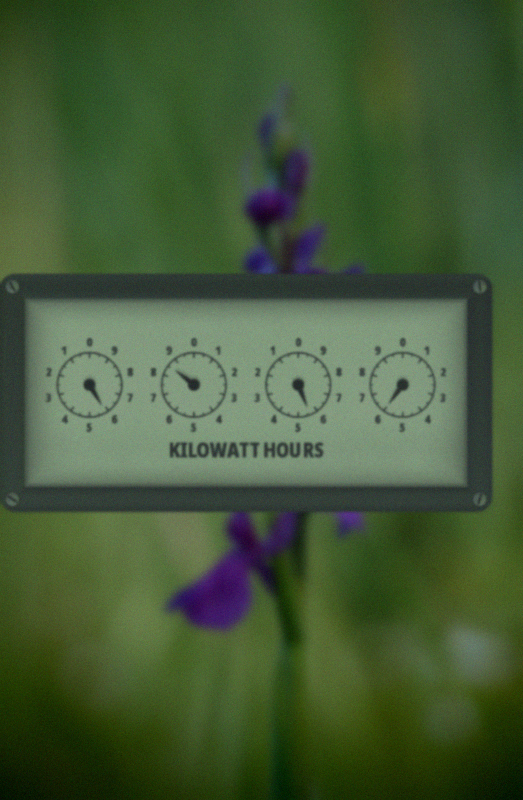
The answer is 5856 kWh
